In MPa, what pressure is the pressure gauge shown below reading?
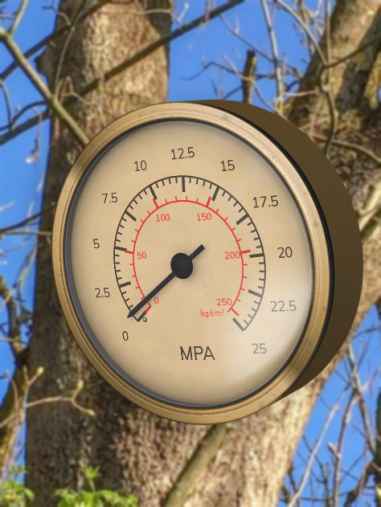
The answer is 0.5 MPa
